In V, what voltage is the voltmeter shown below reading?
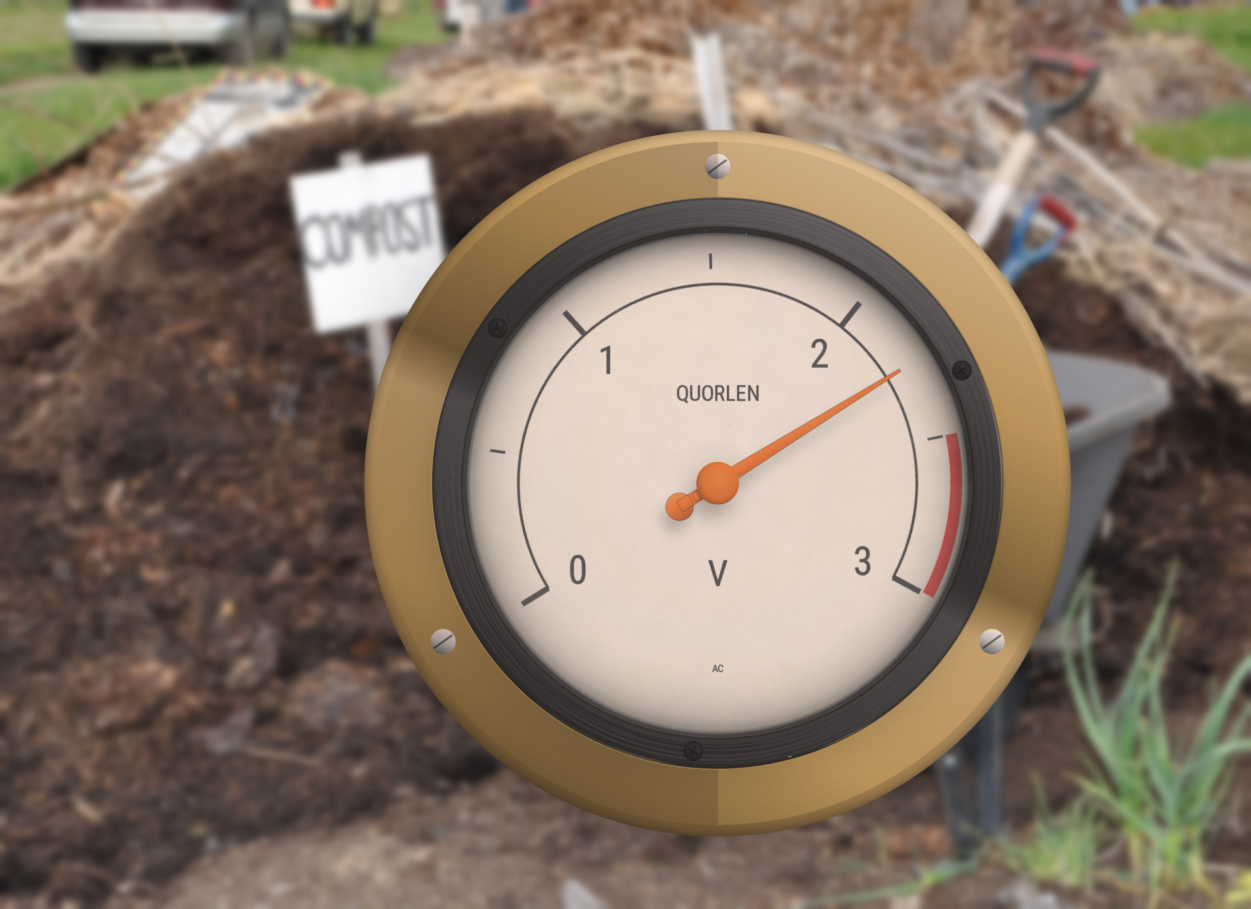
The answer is 2.25 V
